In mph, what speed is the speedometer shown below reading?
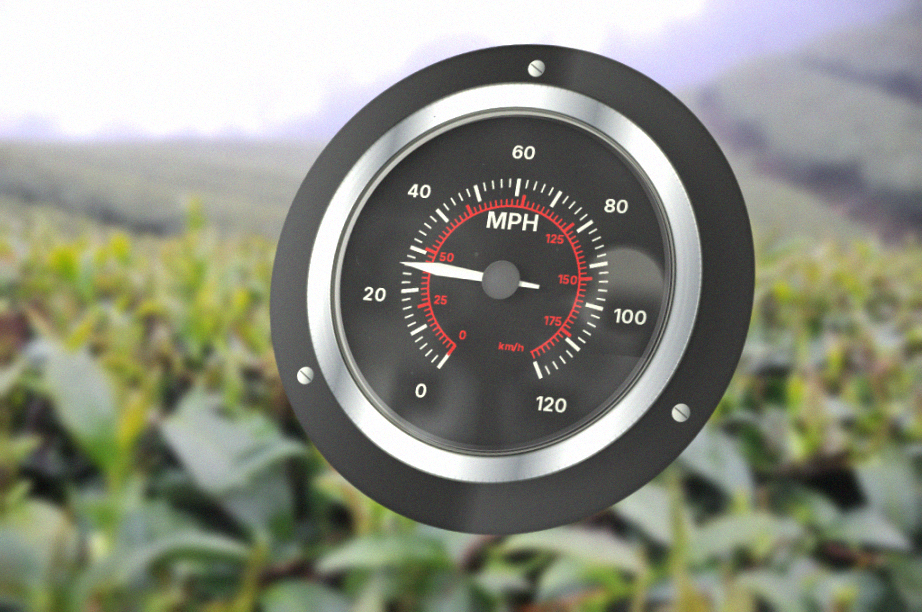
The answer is 26 mph
